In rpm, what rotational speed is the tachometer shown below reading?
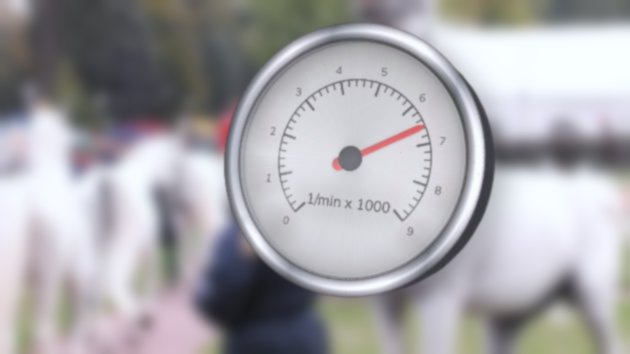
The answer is 6600 rpm
